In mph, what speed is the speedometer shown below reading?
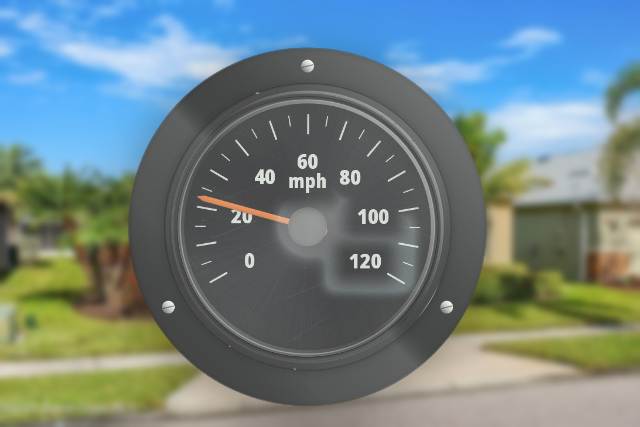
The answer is 22.5 mph
